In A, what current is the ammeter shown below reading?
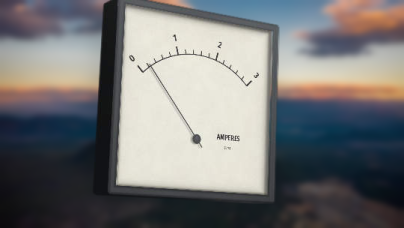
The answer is 0.2 A
